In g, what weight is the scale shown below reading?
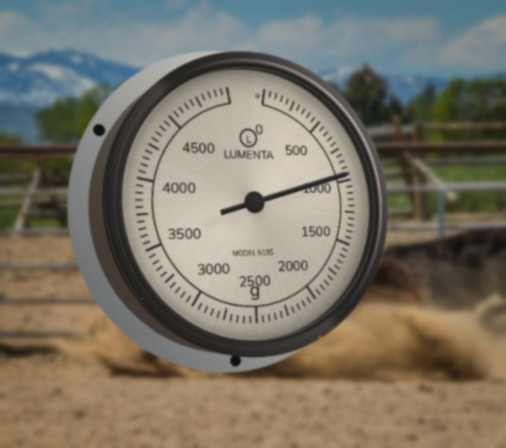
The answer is 950 g
